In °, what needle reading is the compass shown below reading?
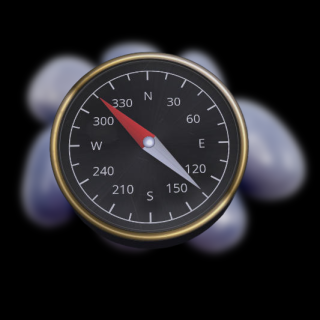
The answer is 315 °
